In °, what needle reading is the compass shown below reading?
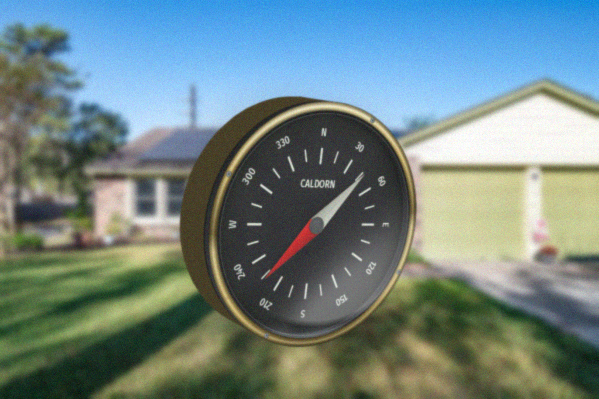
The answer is 225 °
